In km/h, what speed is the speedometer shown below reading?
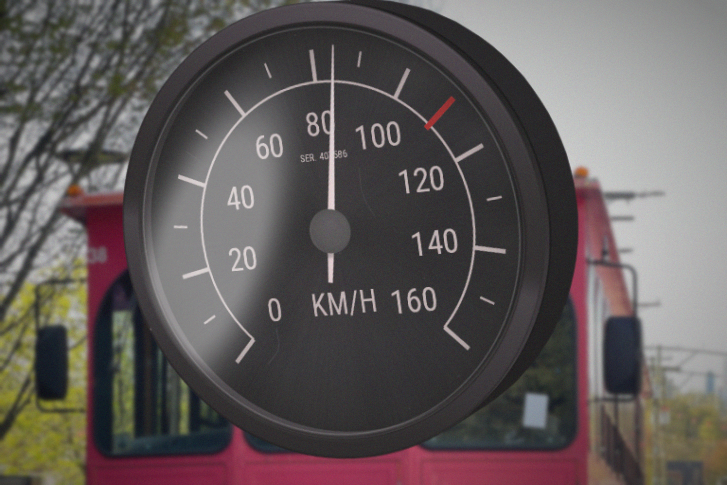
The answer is 85 km/h
